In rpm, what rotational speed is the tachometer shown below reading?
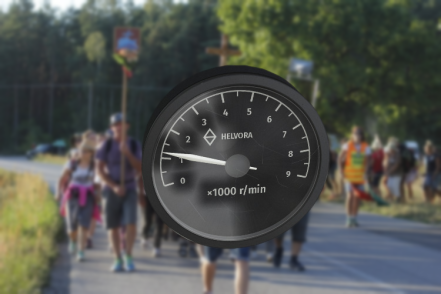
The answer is 1250 rpm
